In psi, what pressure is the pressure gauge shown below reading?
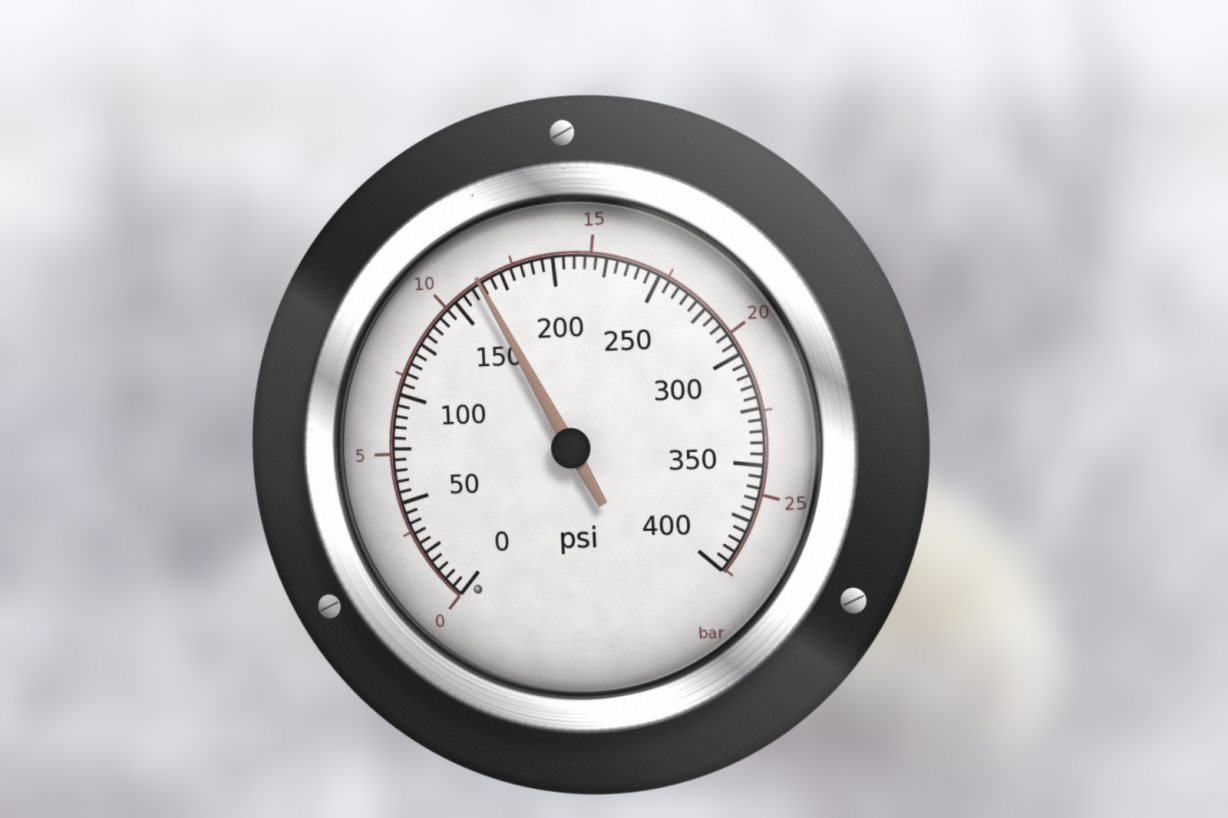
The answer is 165 psi
